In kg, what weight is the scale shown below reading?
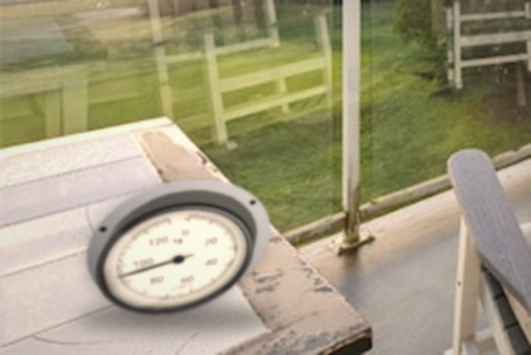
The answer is 95 kg
